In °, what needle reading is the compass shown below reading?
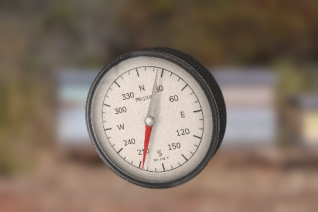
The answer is 205 °
